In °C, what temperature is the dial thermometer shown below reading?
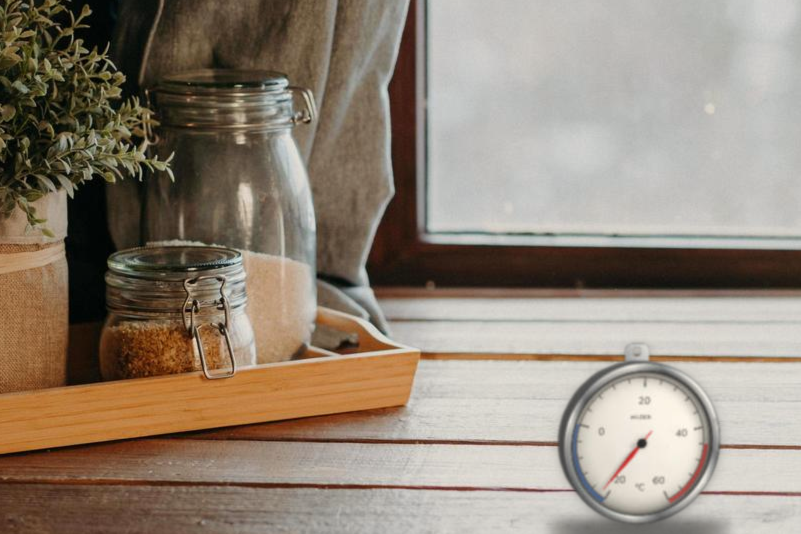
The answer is -18 °C
